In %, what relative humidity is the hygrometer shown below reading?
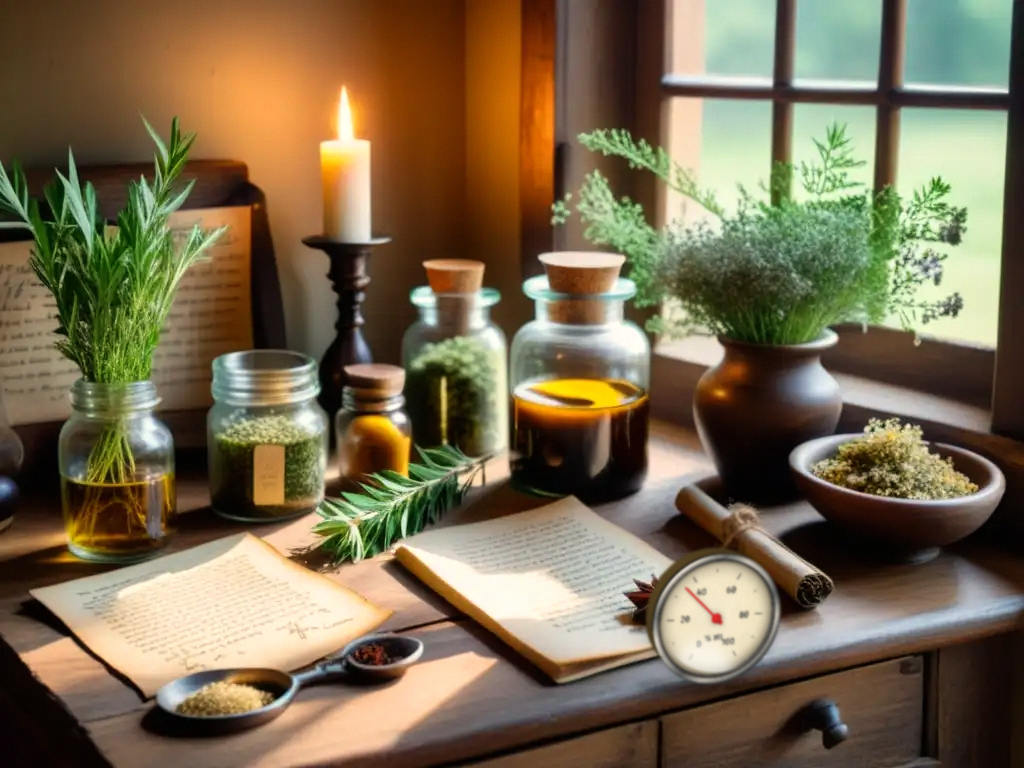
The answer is 35 %
